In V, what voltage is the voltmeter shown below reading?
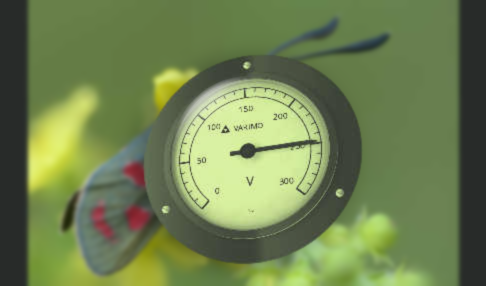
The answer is 250 V
